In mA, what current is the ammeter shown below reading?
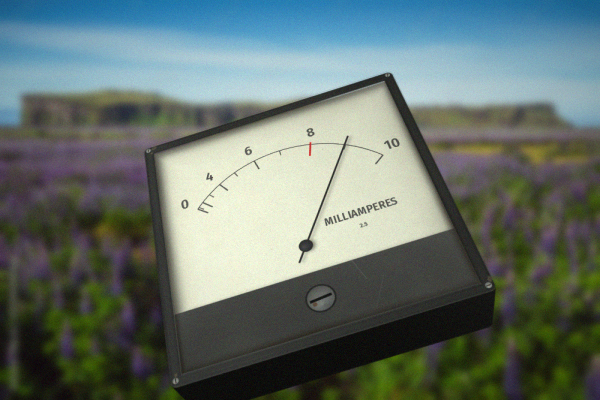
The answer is 9 mA
